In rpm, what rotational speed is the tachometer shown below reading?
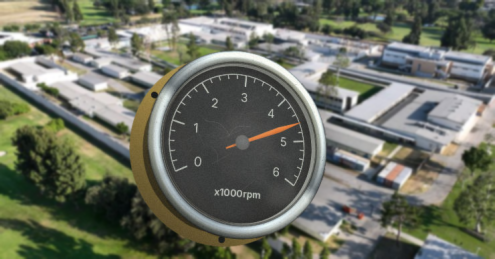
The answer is 4600 rpm
